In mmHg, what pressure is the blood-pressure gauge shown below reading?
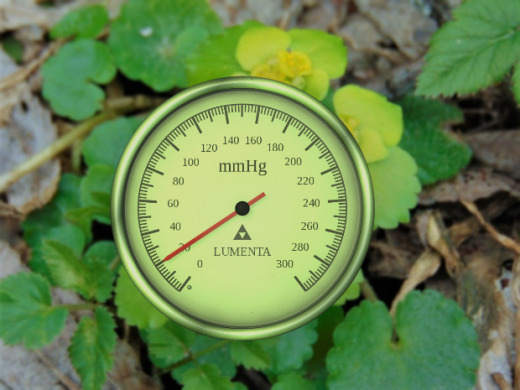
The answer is 20 mmHg
